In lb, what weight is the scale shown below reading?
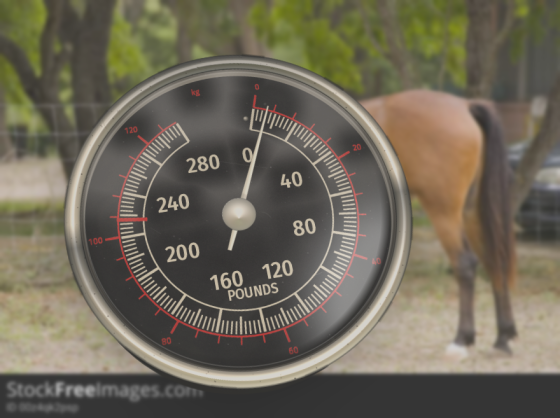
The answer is 6 lb
